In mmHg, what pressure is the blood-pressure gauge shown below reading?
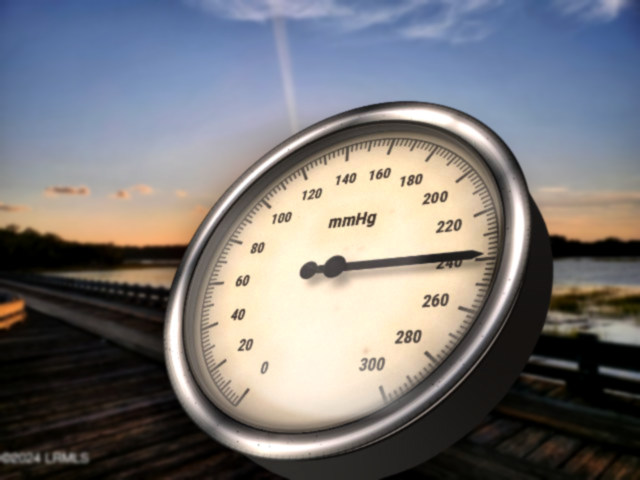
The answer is 240 mmHg
